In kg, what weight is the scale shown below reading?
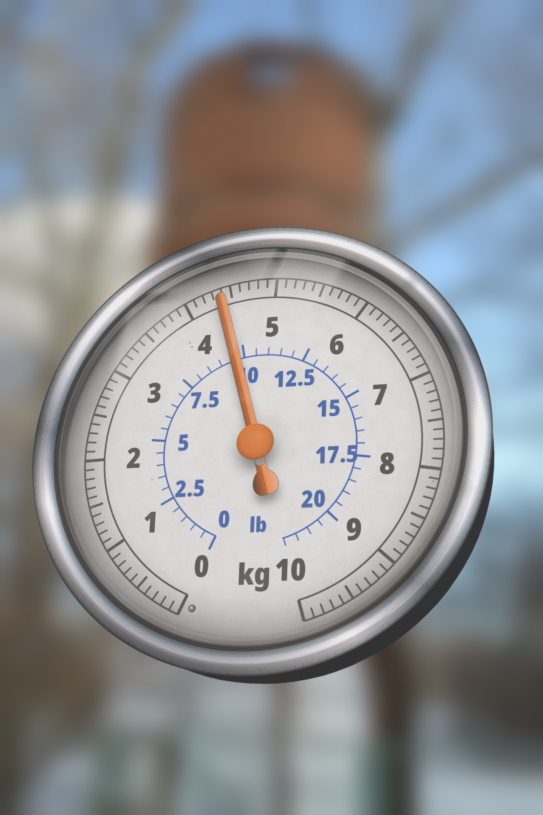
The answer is 4.4 kg
